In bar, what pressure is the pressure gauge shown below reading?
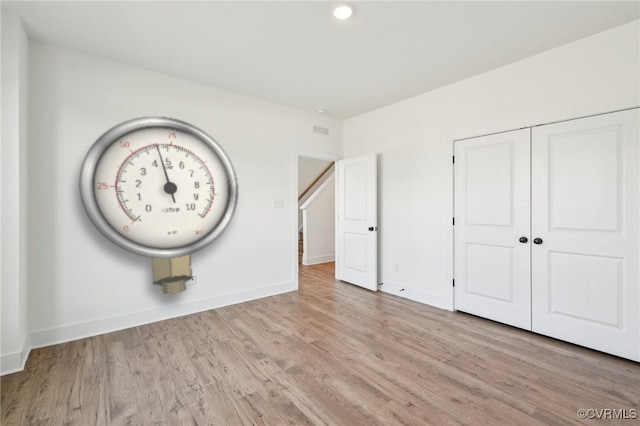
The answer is 4.5 bar
